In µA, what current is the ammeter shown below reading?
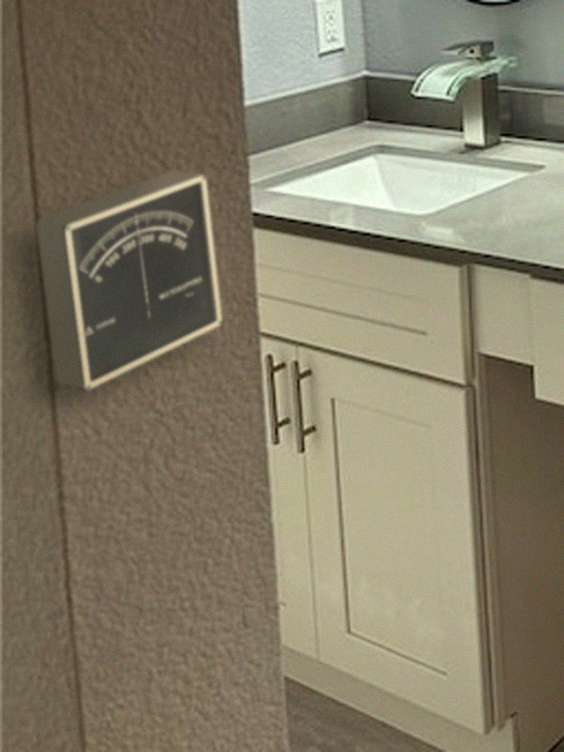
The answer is 250 µA
